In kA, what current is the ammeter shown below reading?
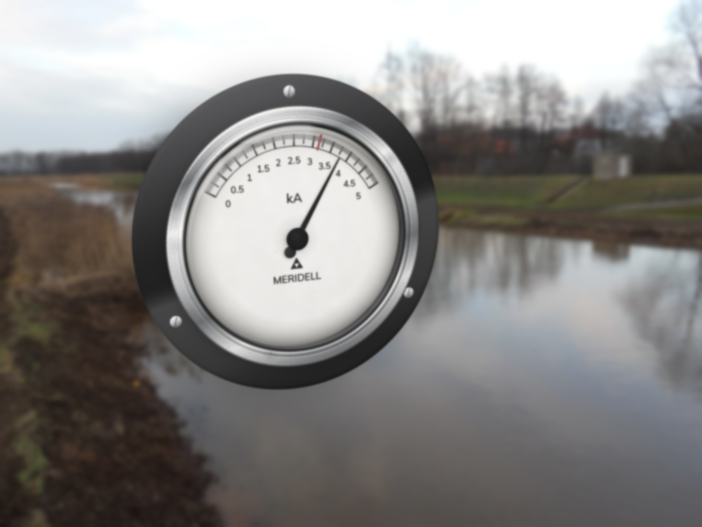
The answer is 3.75 kA
